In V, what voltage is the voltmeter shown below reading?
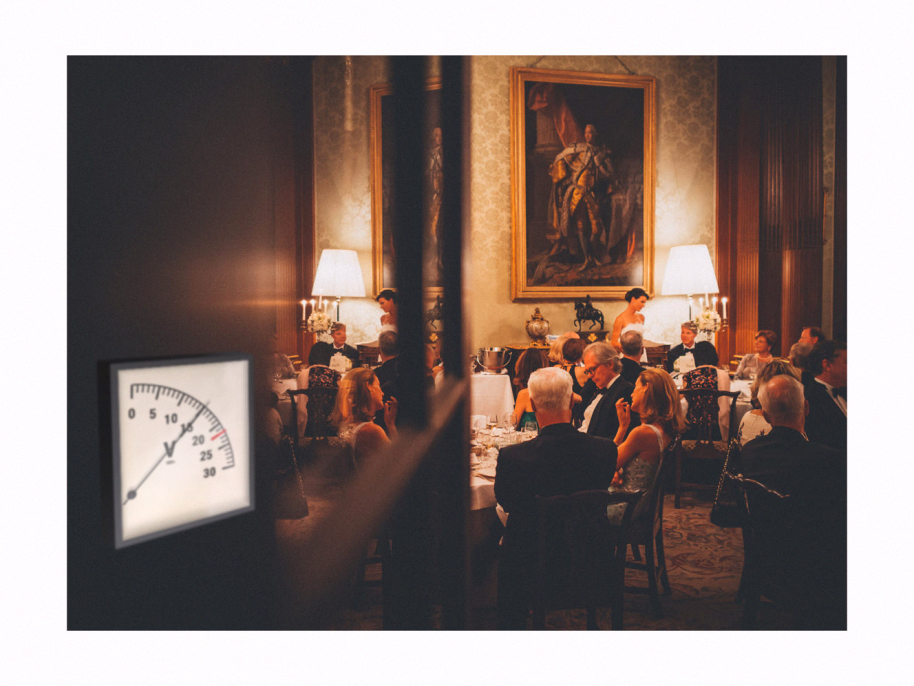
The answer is 15 V
